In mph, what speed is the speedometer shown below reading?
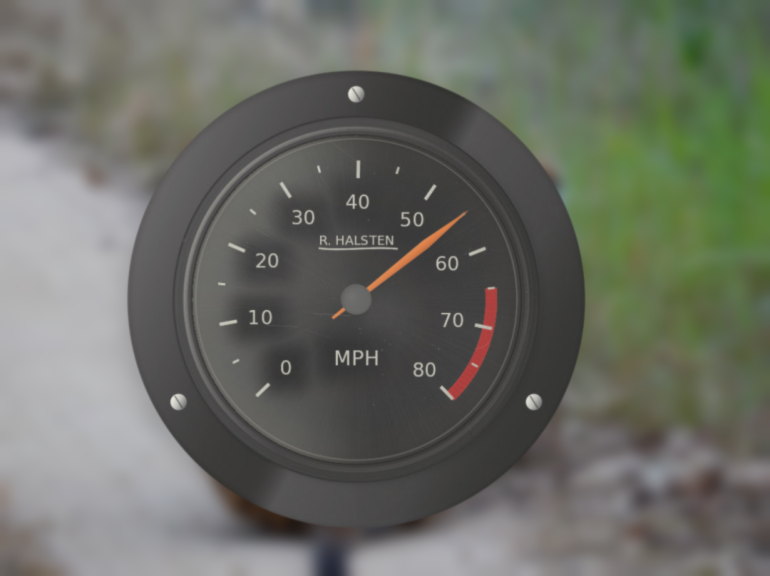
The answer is 55 mph
